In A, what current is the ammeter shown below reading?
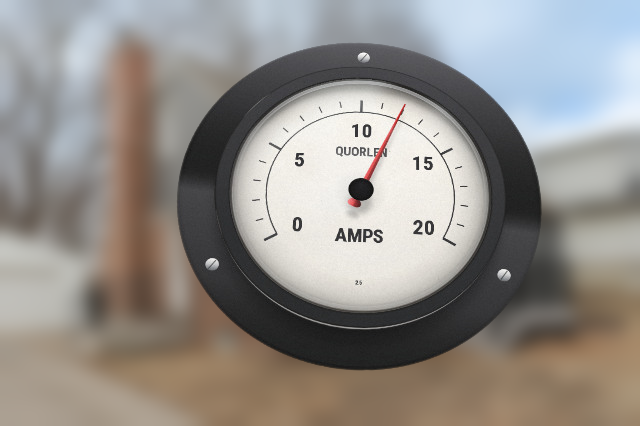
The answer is 12 A
